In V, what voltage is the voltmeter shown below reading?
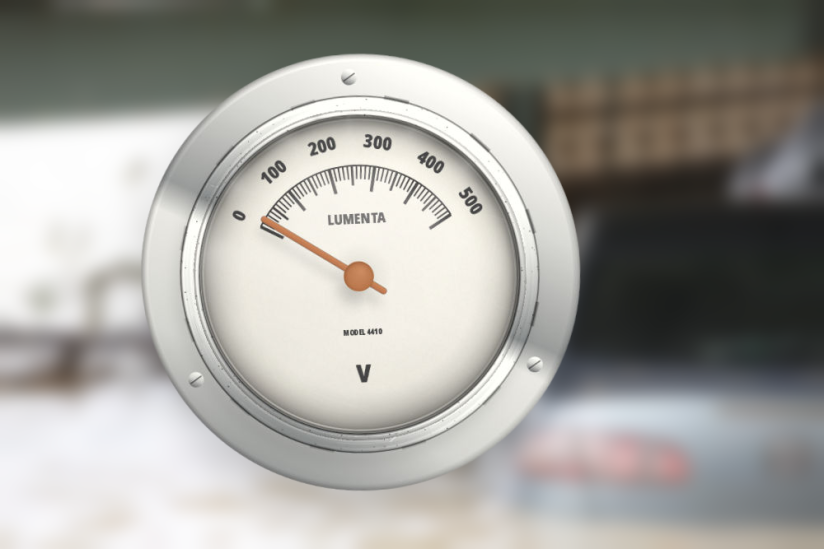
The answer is 20 V
